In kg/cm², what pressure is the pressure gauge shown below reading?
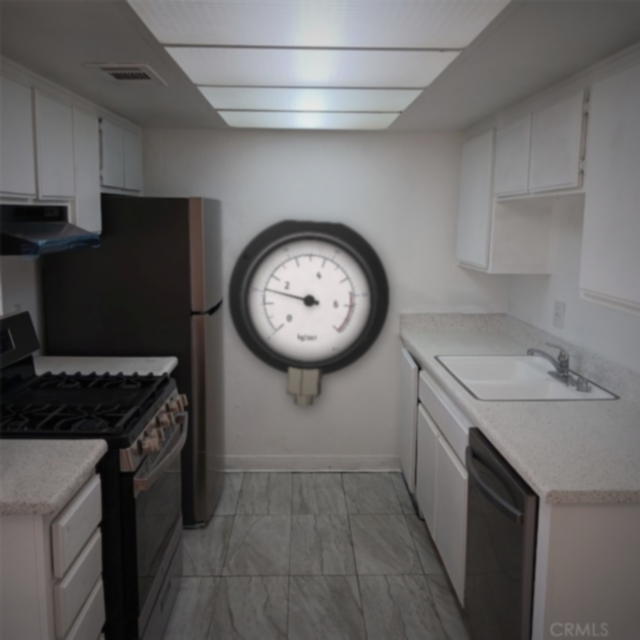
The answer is 1.5 kg/cm²
